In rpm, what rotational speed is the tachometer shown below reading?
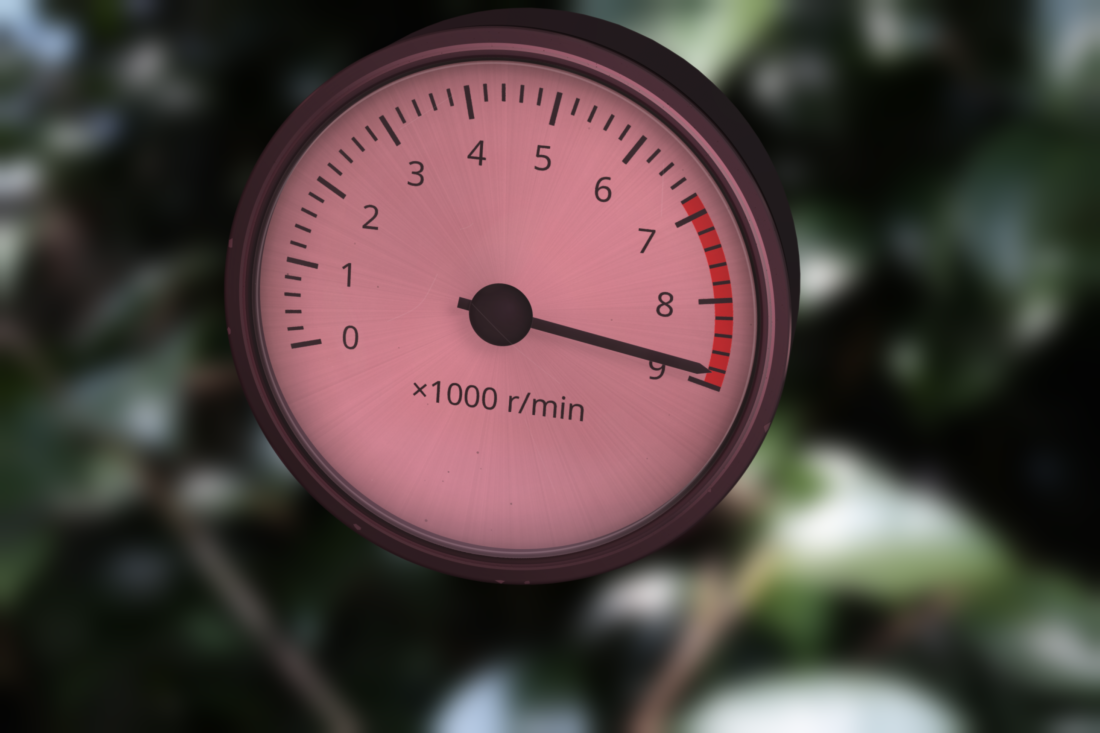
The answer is 8800 rpm
